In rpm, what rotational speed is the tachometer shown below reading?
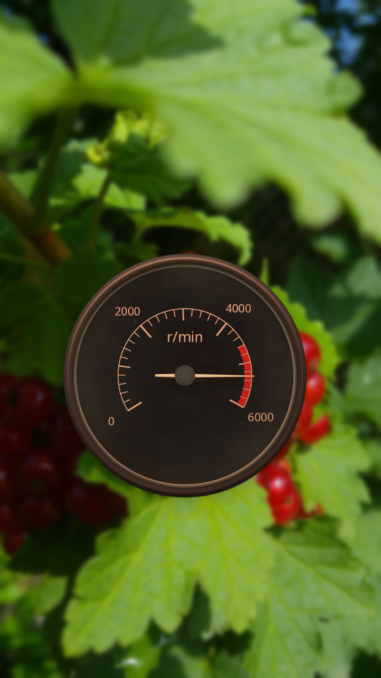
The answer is 5300 rpm
